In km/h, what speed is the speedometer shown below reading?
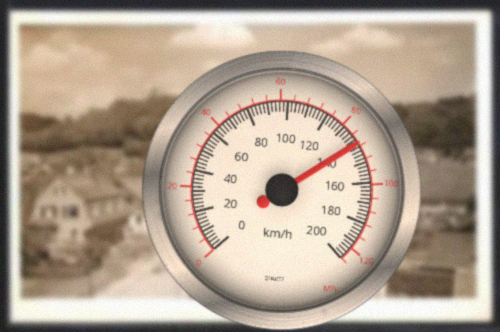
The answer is 140 km/h
